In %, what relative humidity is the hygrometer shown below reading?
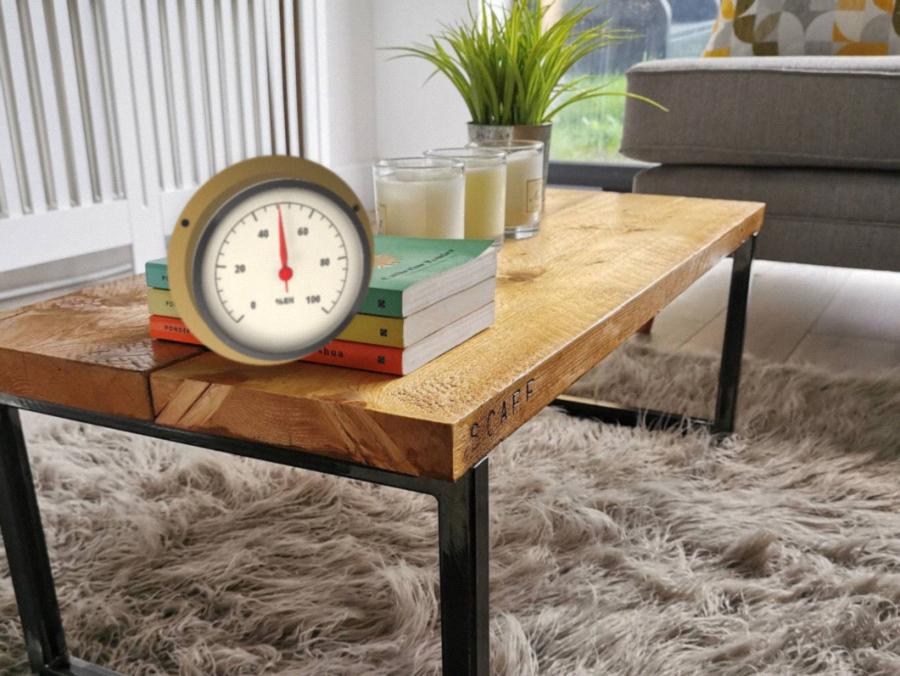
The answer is 48 %
